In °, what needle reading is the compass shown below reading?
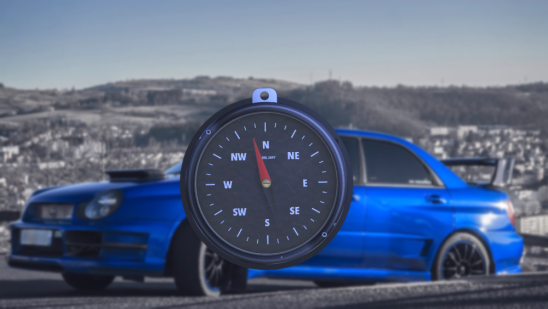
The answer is 345 °
